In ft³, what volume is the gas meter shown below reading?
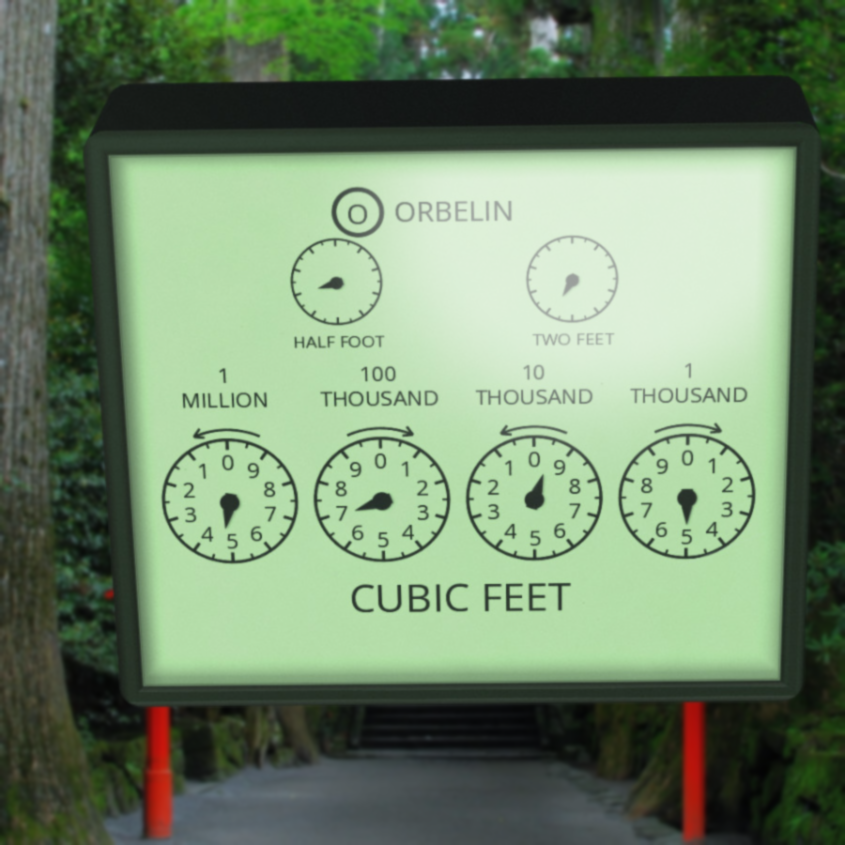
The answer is 469500 ft³
